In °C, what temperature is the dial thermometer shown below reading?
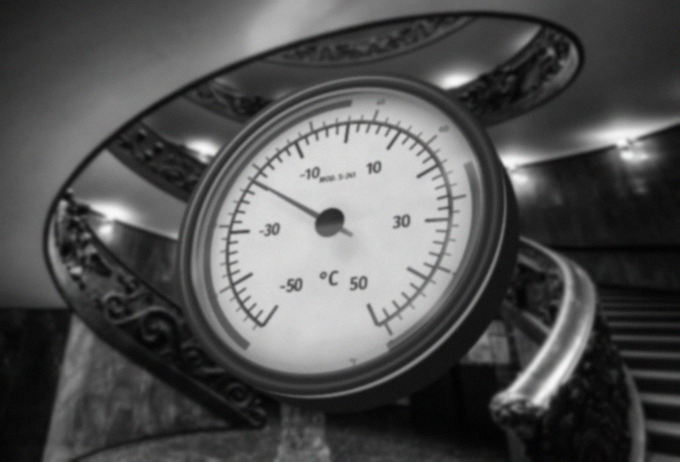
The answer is -20 °C
